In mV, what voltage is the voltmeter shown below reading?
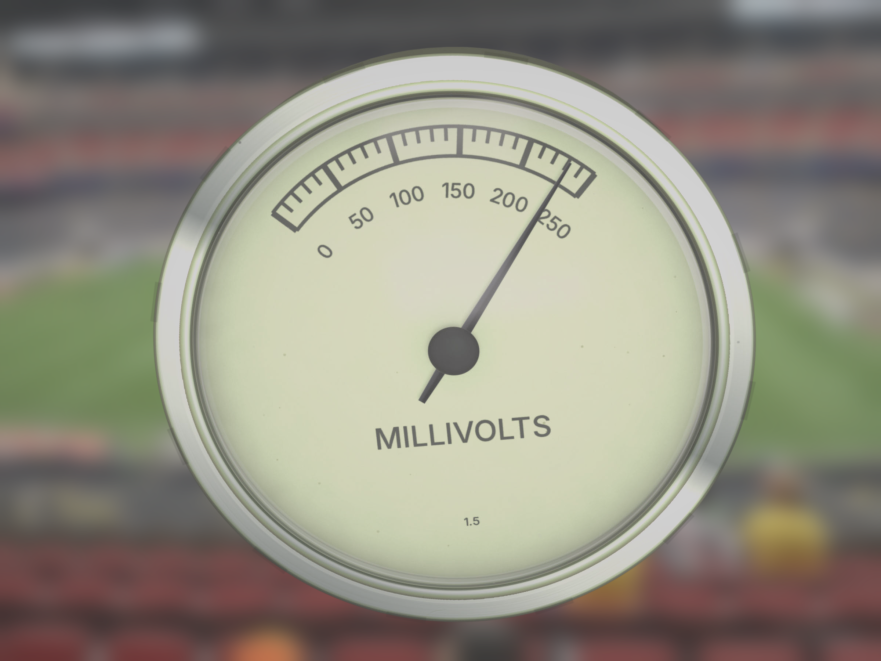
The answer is 230 mV
